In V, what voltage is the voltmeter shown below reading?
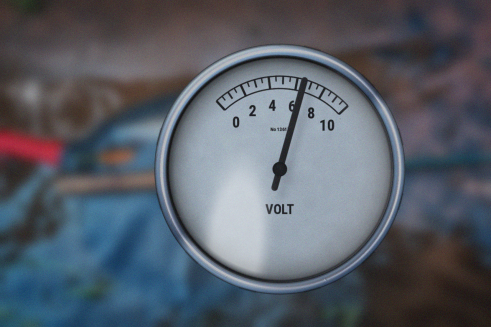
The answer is 6.5 V
